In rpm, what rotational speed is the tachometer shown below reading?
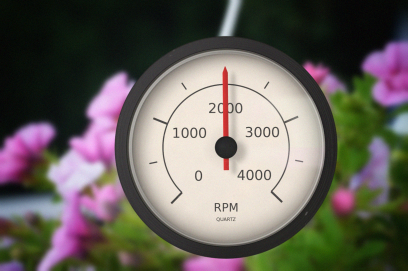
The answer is 2000 rpm
